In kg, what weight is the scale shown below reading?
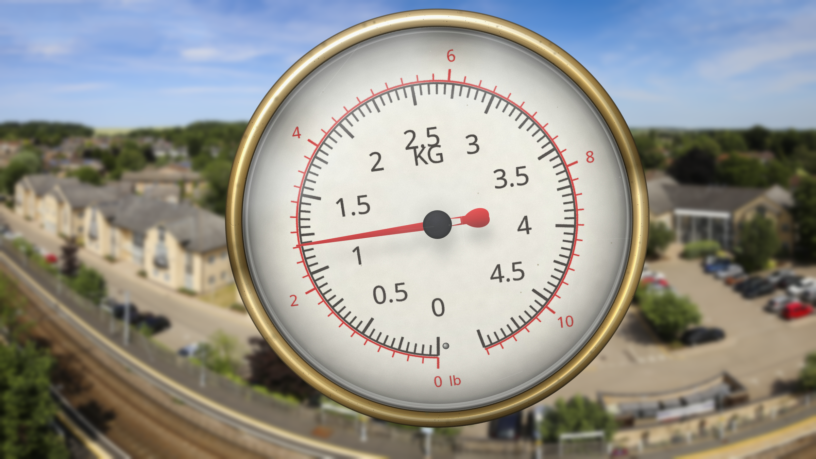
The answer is 1.2 kg
